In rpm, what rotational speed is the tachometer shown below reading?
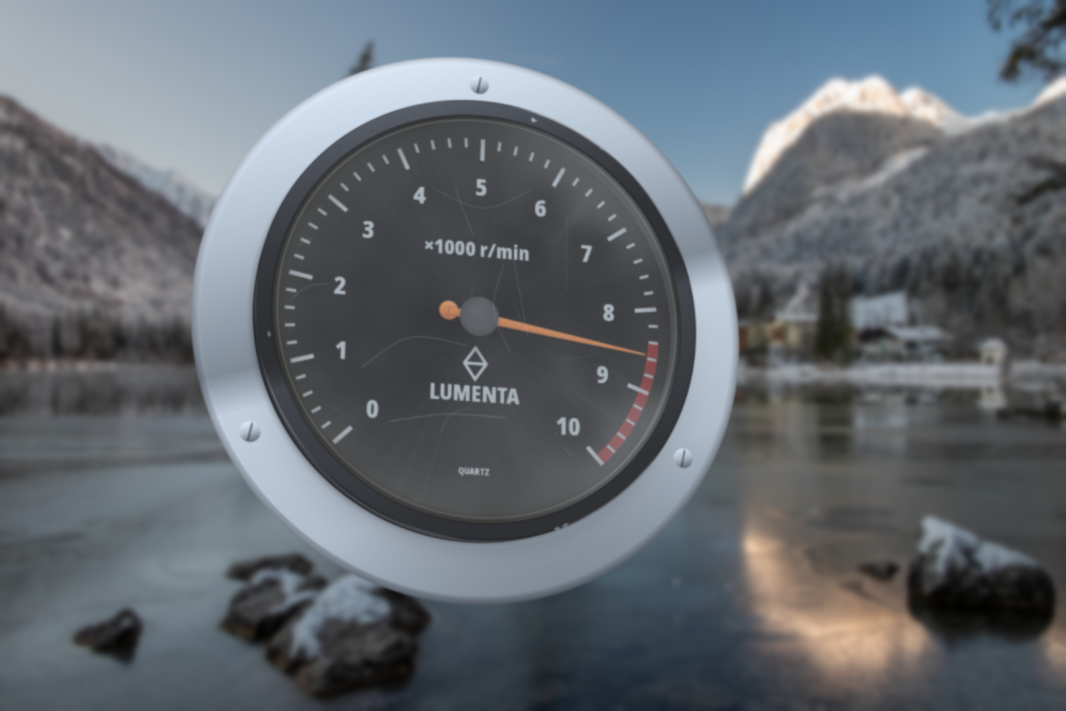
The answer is 8600 rpm
